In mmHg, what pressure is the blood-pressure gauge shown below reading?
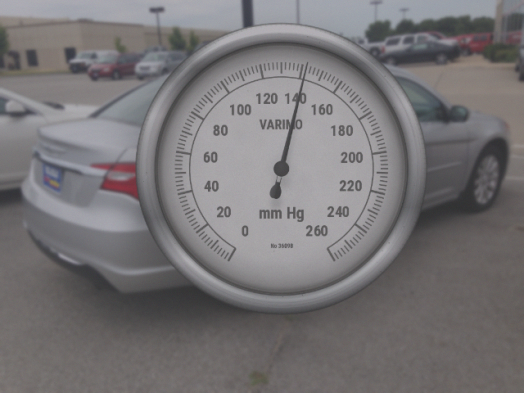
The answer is 142 mmHg
